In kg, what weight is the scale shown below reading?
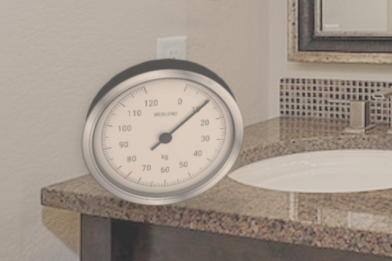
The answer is 10 kg
